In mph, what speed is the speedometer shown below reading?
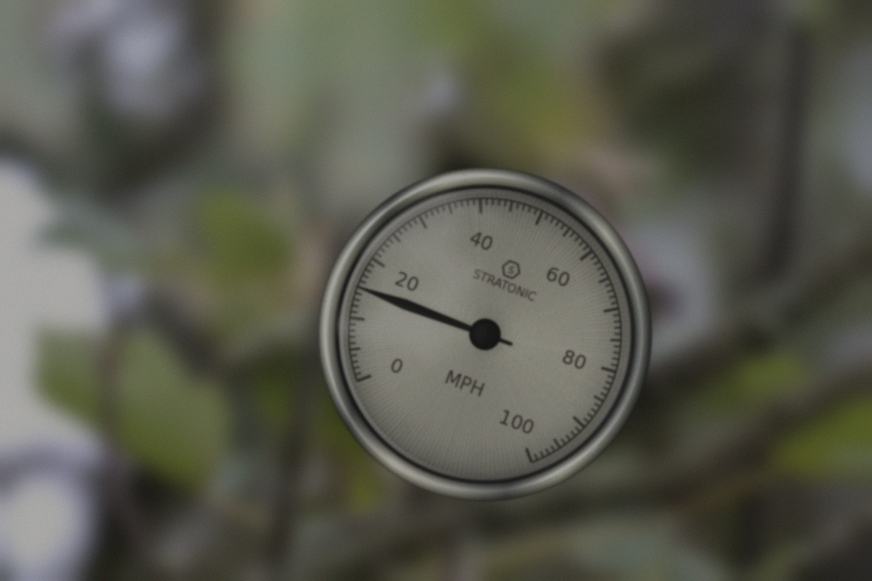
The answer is 15 mph
